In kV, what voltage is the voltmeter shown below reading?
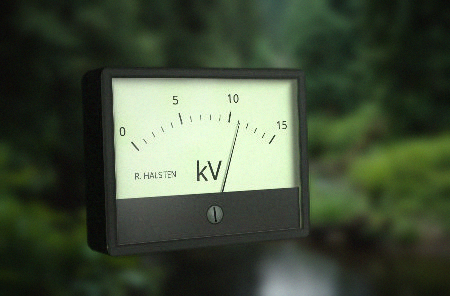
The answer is 11 kV
